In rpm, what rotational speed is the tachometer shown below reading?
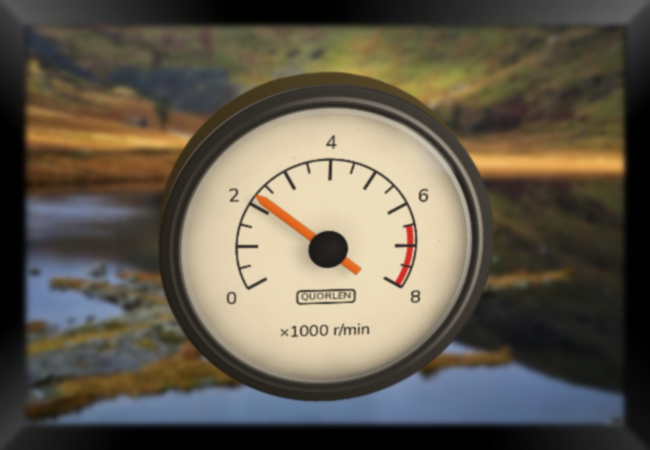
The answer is 2250 rpm
